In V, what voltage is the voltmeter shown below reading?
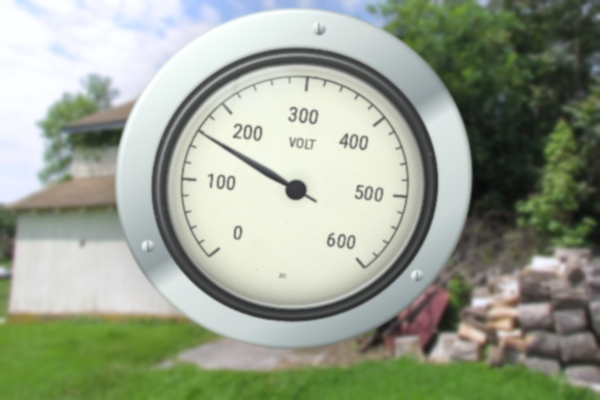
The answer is 160 V
